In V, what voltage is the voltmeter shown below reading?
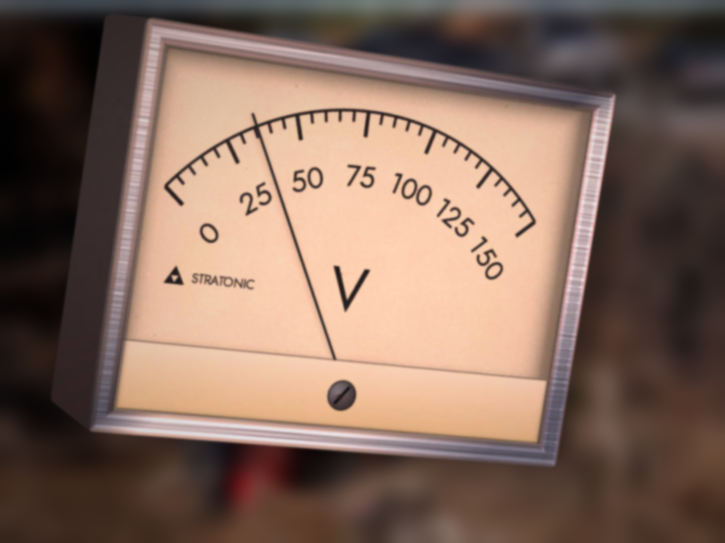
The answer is 35 V
